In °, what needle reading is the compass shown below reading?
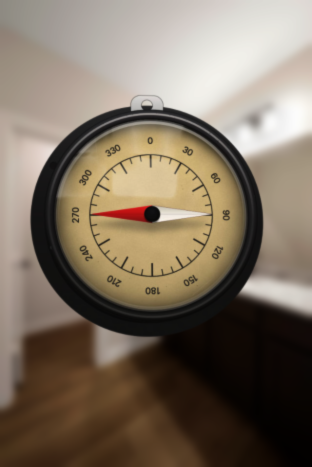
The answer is 270 °
